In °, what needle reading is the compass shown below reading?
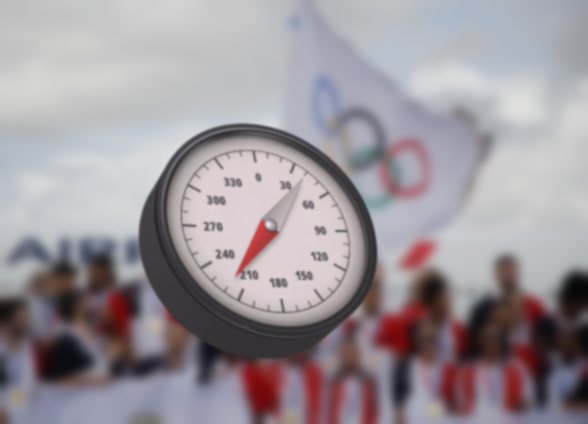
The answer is 220 °
